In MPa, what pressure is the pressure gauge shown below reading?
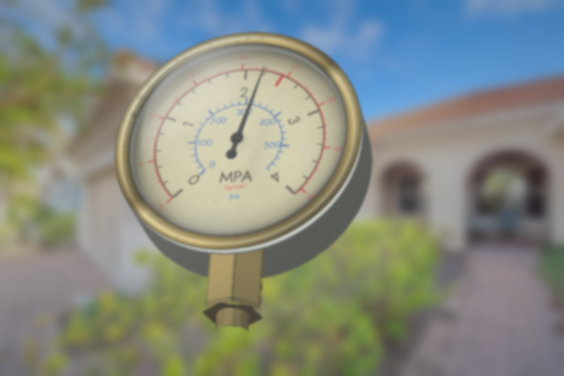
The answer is 2.2 MPa
